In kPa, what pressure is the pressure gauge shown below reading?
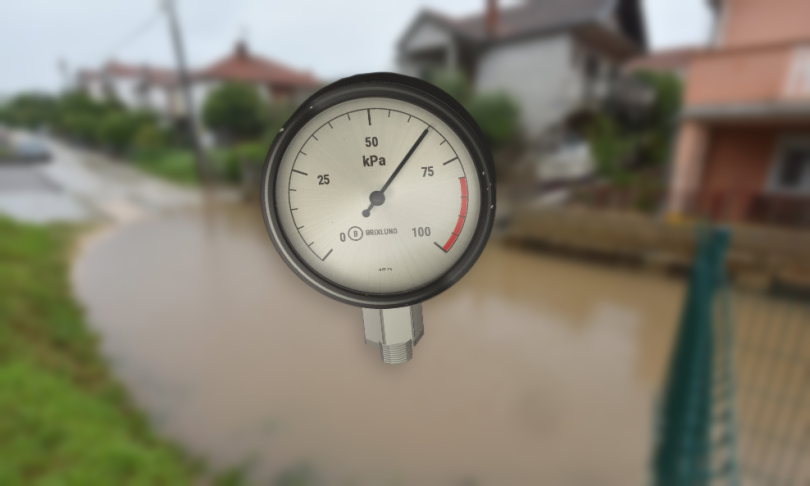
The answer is 65 kPa
